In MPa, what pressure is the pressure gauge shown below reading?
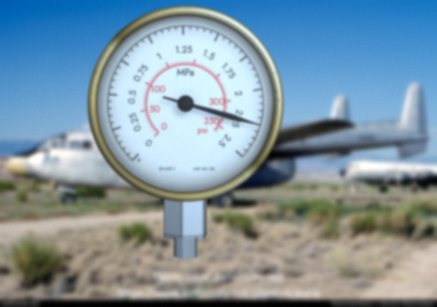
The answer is 2.25 MPa
